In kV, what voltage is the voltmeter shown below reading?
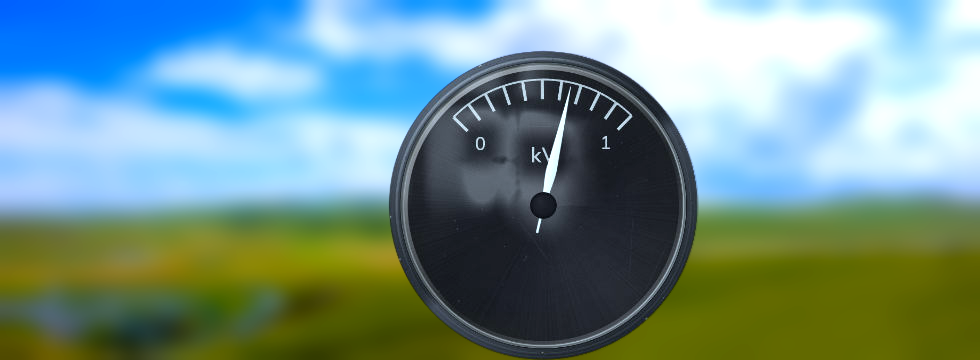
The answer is 0.65 kV
